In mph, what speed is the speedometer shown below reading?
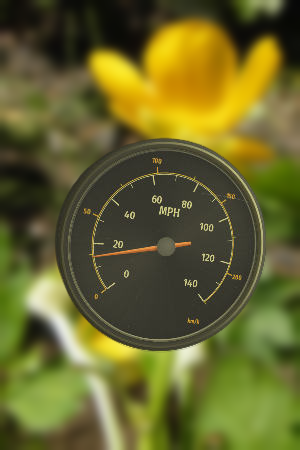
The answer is 15 mph
